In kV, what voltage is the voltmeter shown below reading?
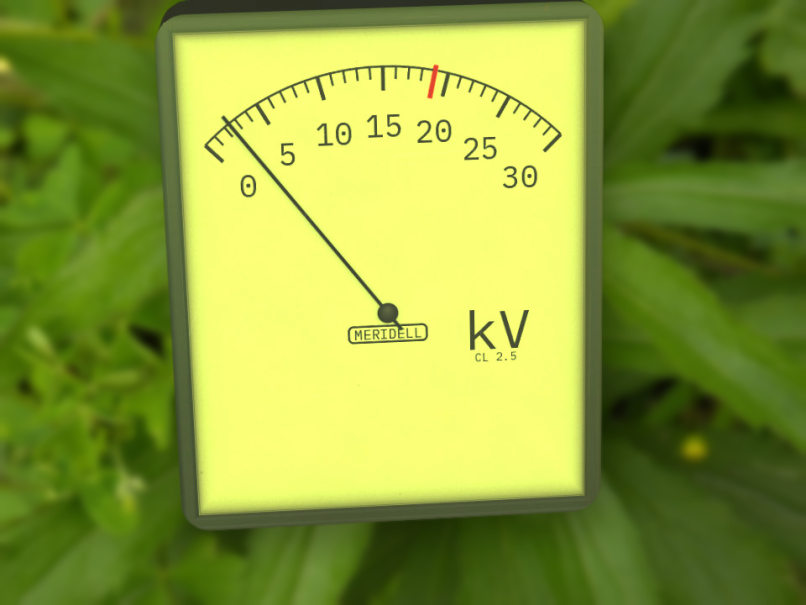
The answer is 2.5 kV
